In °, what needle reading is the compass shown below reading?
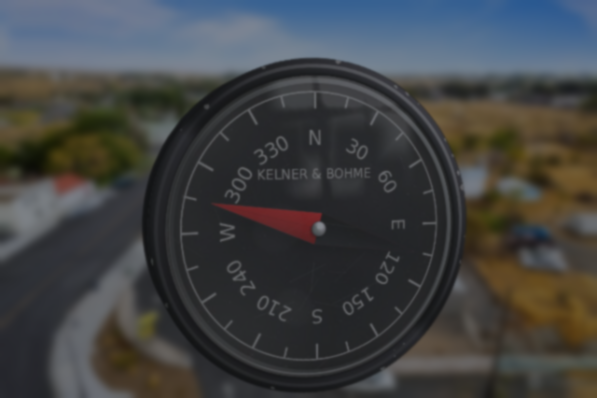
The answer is 285 °
